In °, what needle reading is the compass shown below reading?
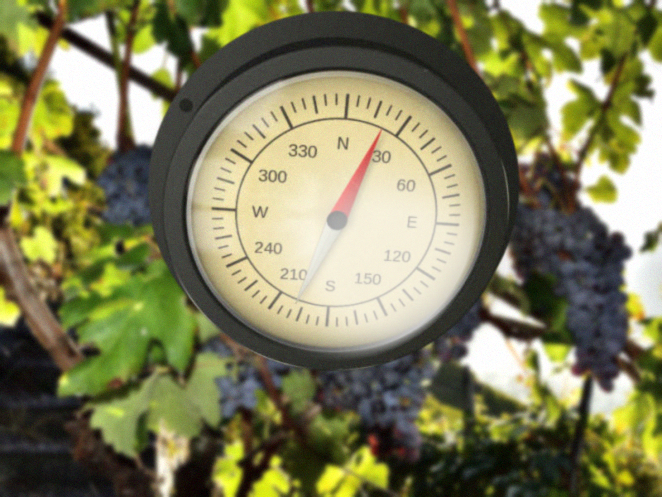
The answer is 20 °
